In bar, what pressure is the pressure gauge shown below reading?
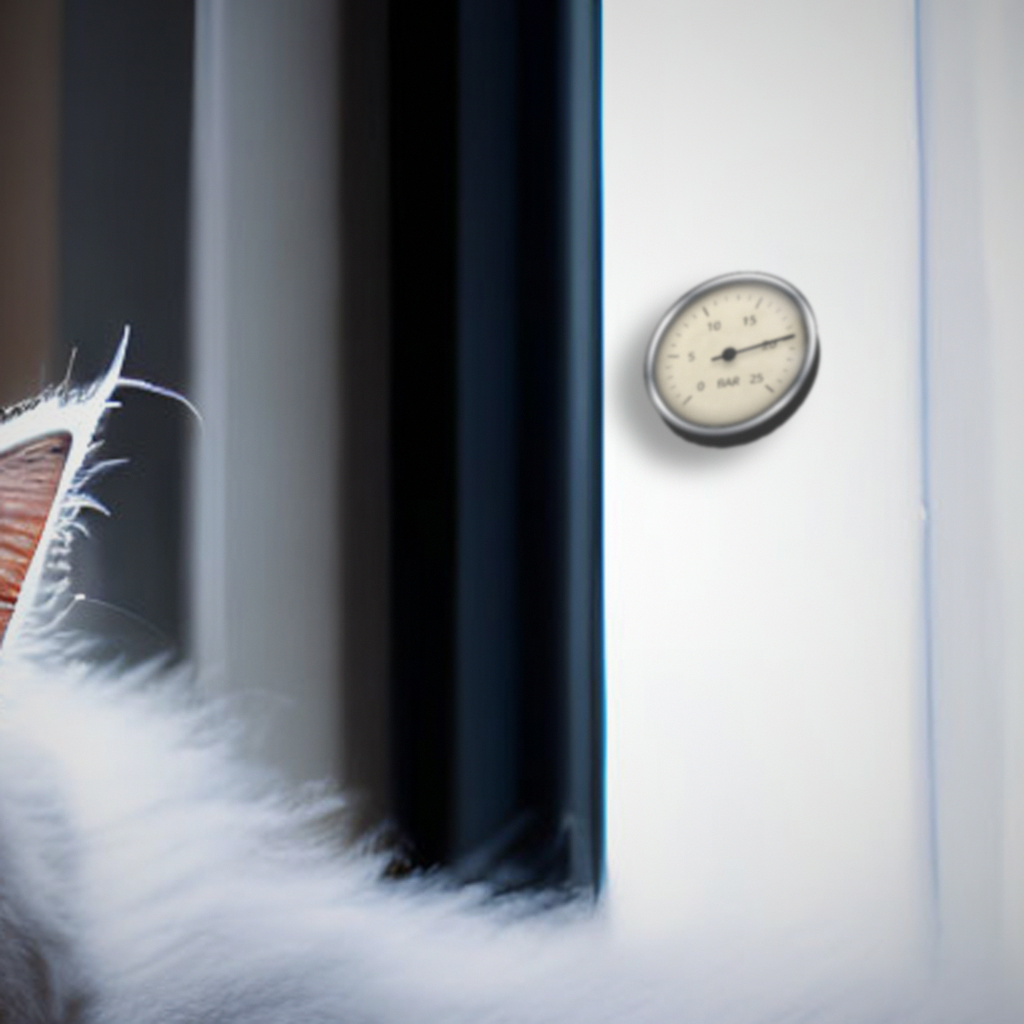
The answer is 20 bar
